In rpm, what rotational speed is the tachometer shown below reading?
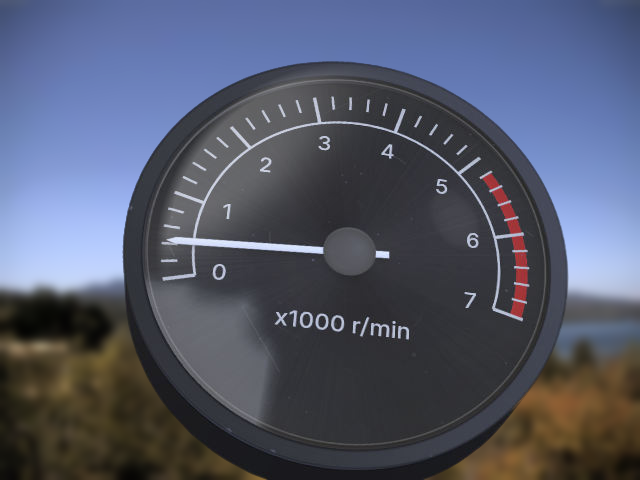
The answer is 400 rpm
